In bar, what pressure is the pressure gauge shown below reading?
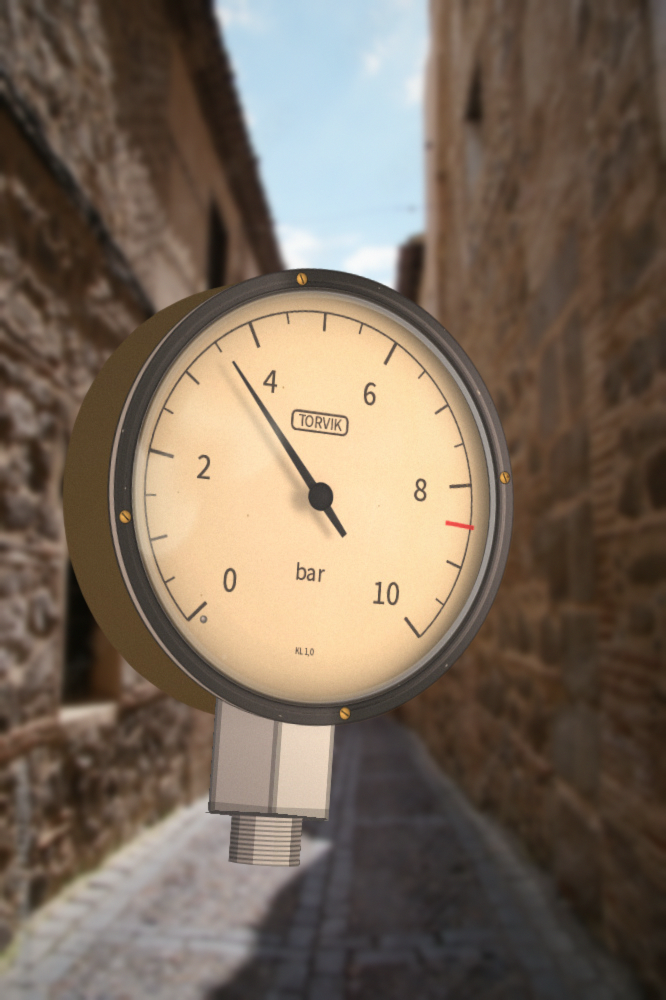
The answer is 3.5 bar
